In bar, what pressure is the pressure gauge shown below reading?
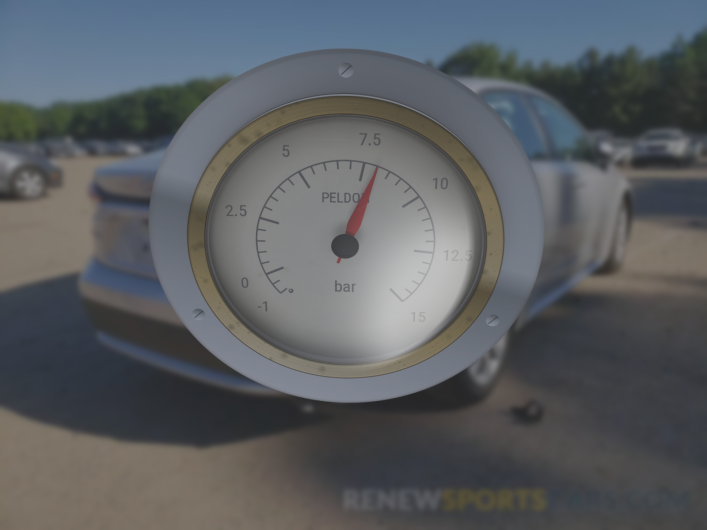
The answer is 8 bar
